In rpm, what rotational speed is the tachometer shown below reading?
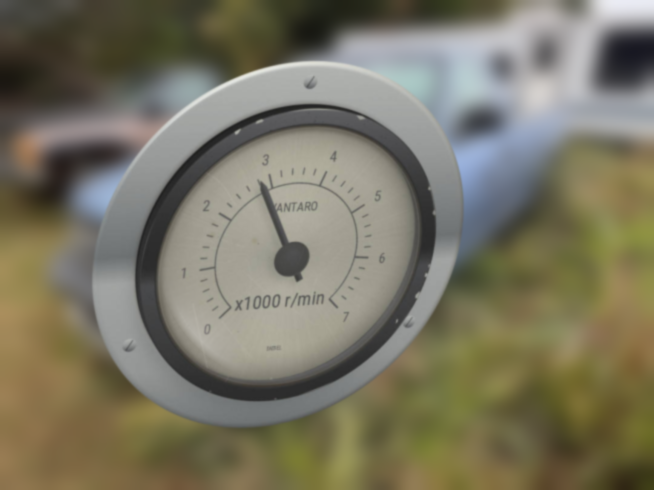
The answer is 2800 rpm
